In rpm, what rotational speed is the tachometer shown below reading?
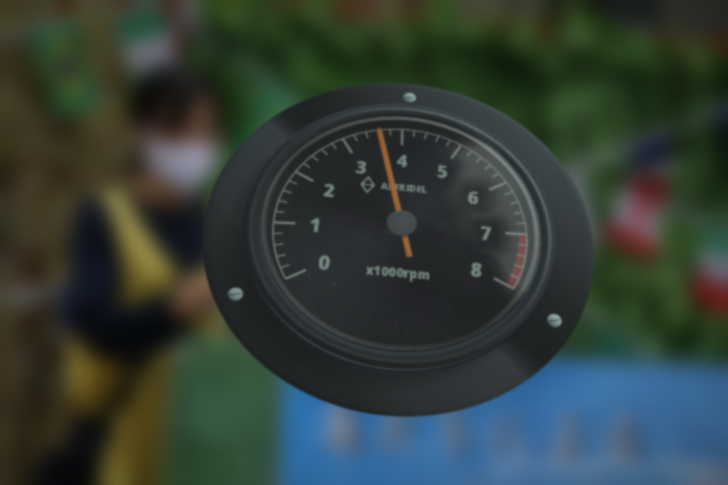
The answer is 3600 rpm
